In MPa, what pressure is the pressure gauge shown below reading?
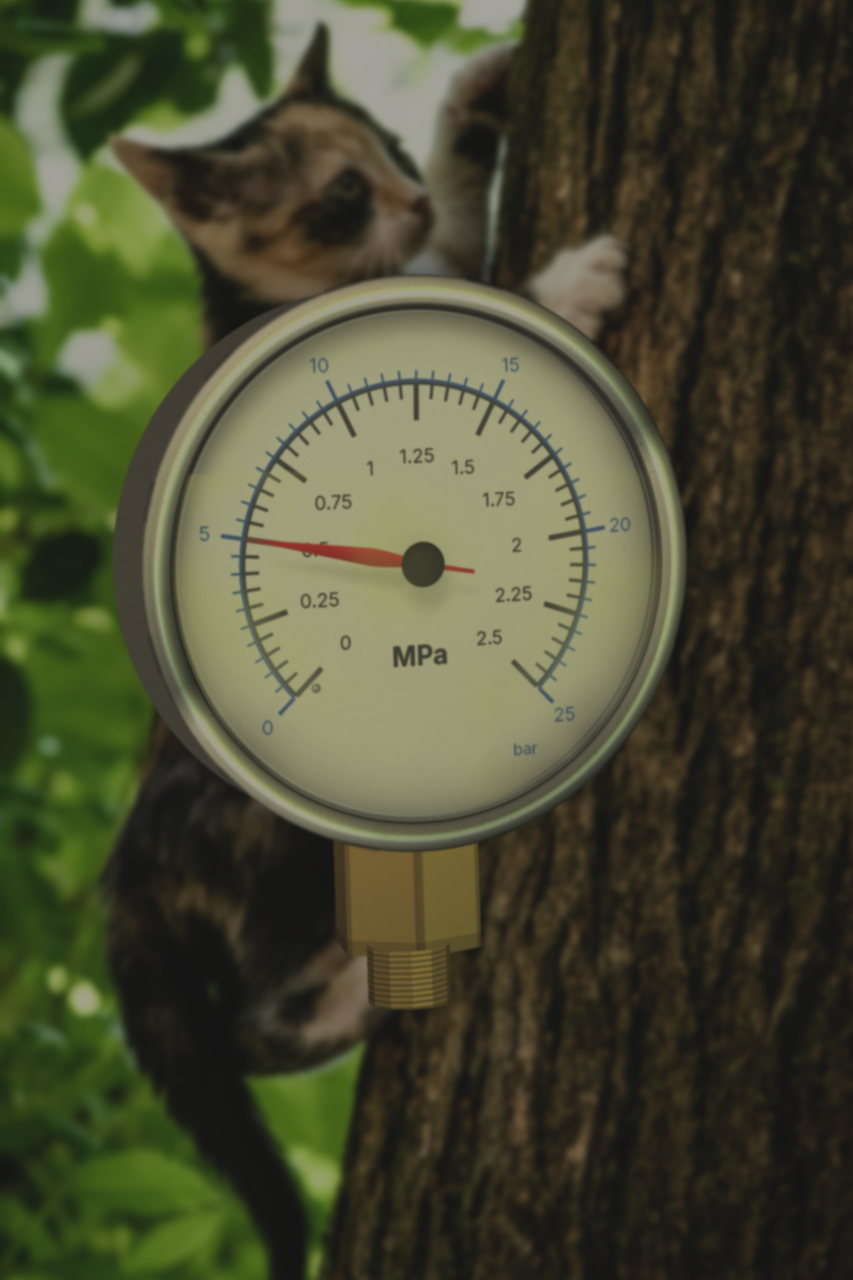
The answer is 0.5 MPa
